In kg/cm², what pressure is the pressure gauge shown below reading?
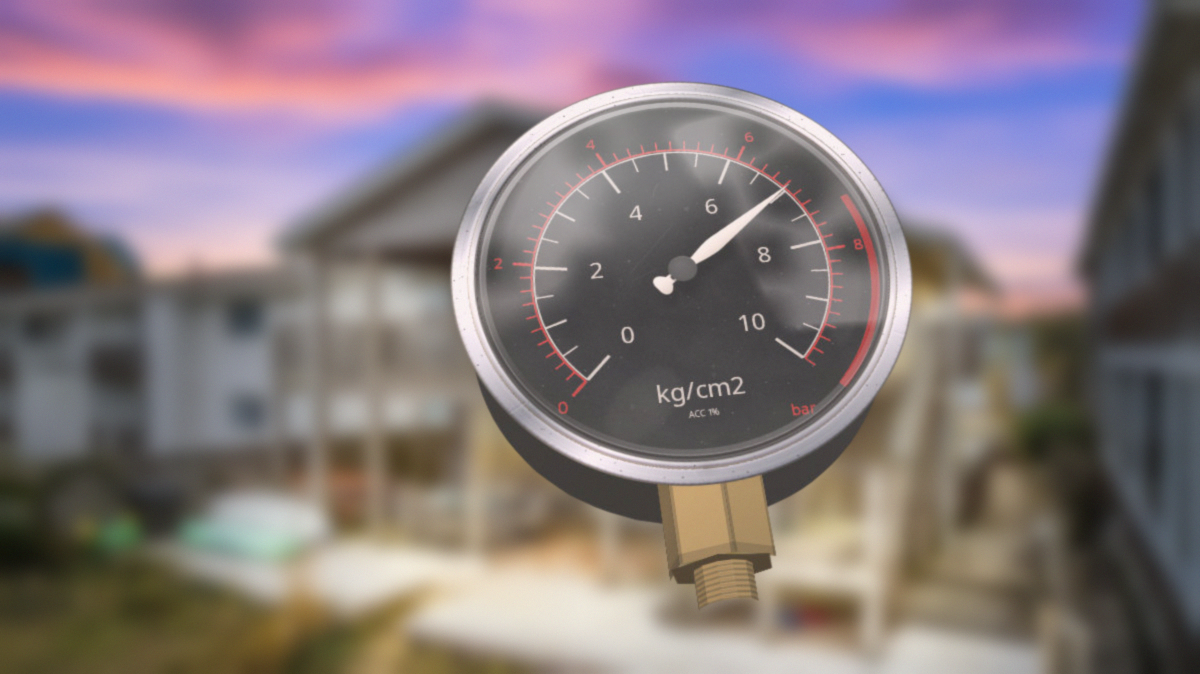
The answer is 7 kg/cm²
